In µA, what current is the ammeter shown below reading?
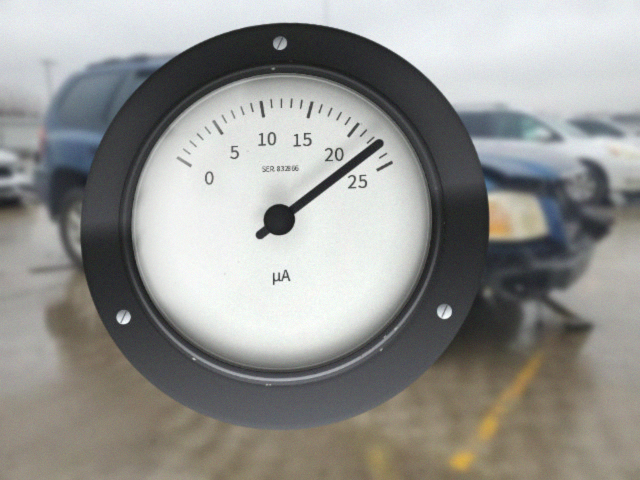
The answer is 23 µA
